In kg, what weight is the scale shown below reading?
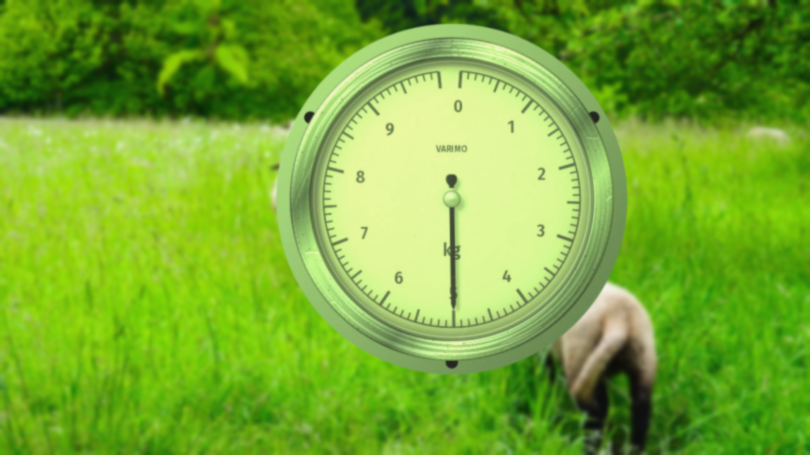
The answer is 5 kg
